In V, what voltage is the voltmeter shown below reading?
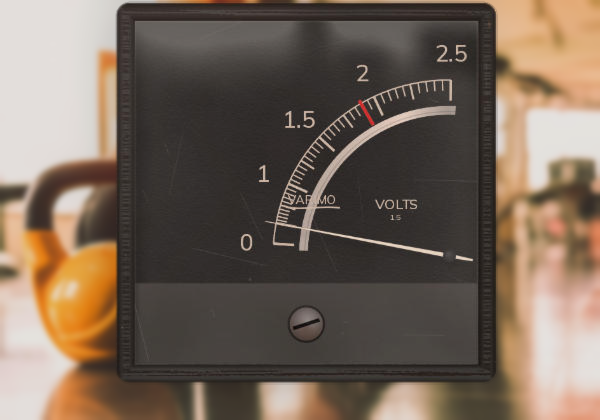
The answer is 0.5 V
